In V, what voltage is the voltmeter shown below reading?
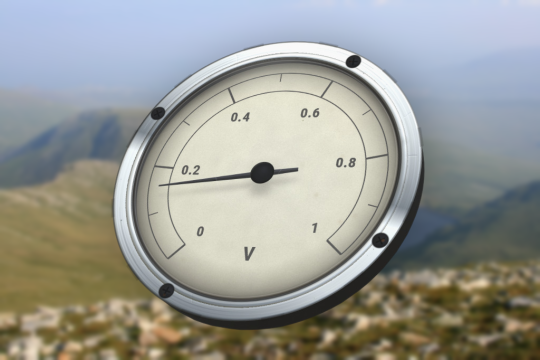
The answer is 0.15 V
